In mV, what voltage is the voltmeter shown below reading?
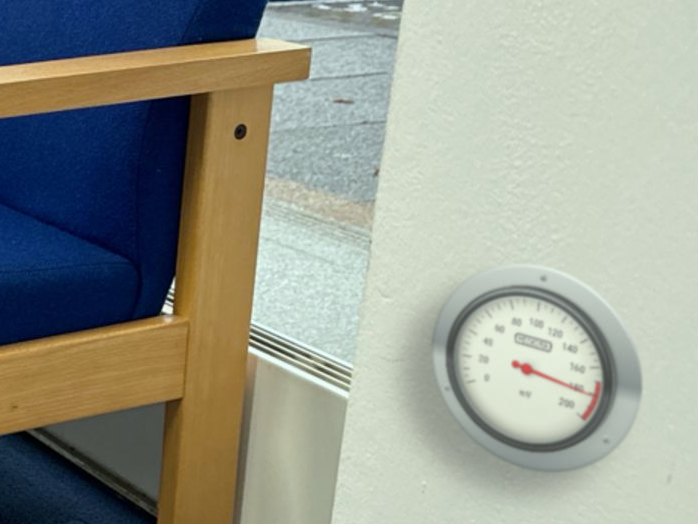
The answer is 180 mV
